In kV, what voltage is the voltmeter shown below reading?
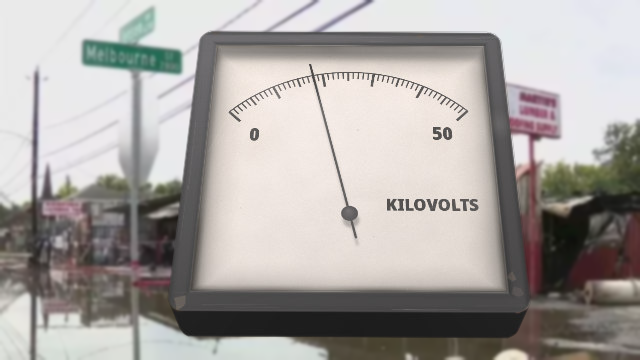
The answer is 18 kV
